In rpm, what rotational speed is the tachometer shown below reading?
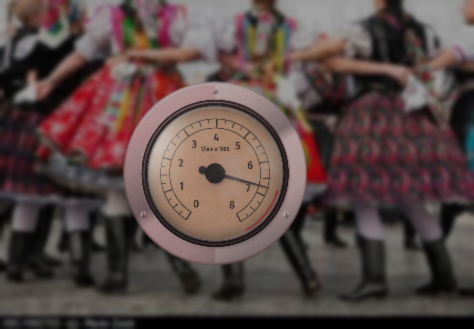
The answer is 6750 rpm
